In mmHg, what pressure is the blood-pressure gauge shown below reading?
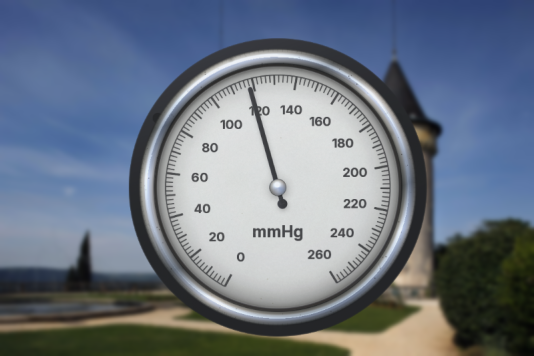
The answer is 118 mmHg
